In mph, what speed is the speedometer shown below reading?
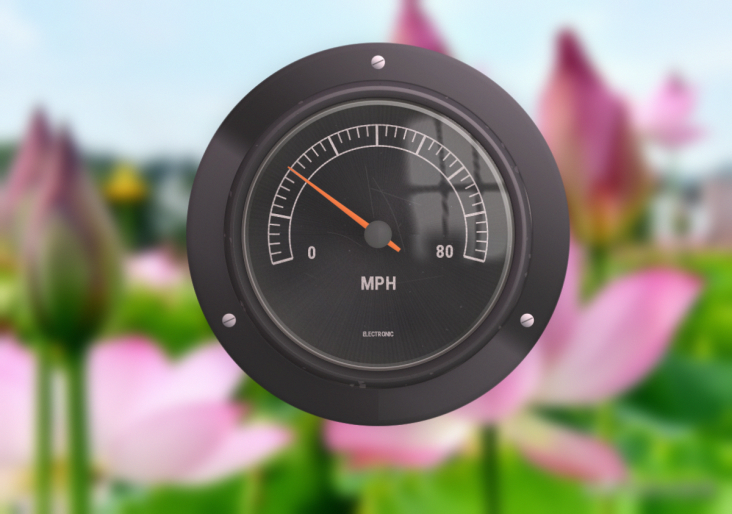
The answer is 20 mph
